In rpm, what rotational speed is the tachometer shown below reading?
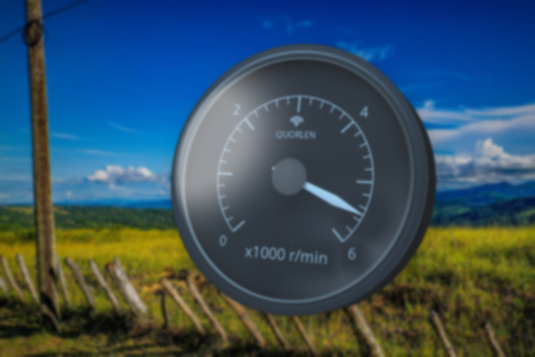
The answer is 5500 rpm
